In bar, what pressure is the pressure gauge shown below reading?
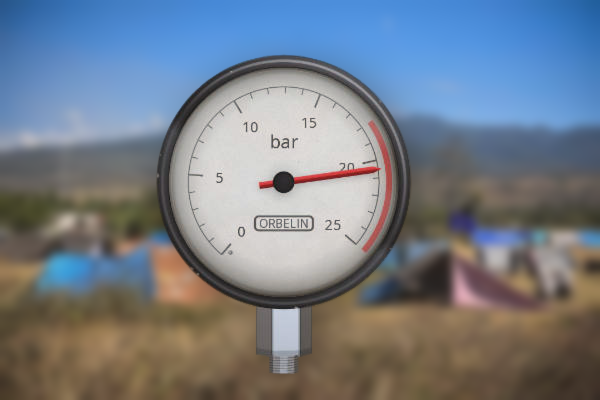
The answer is 20.5 bar
